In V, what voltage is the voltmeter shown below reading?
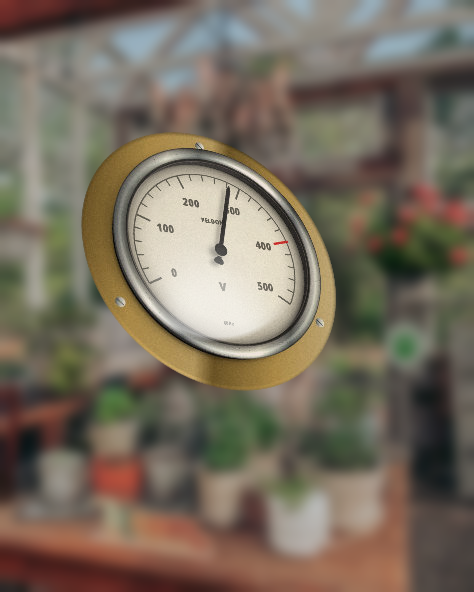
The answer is 280 V
